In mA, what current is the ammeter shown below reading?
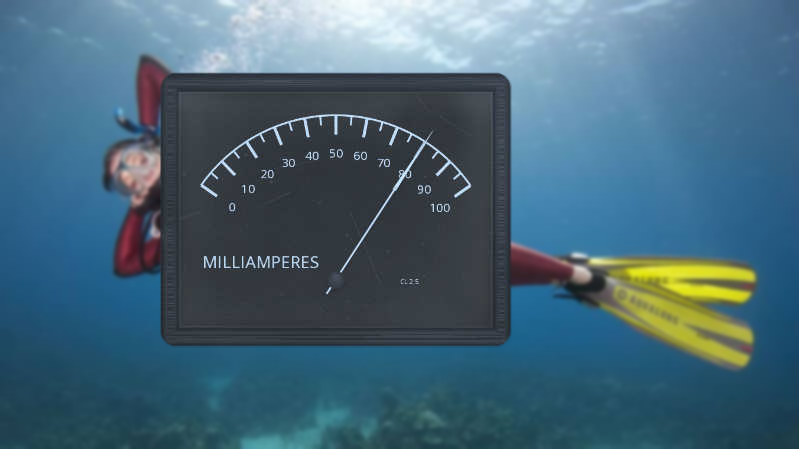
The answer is 80 mA
